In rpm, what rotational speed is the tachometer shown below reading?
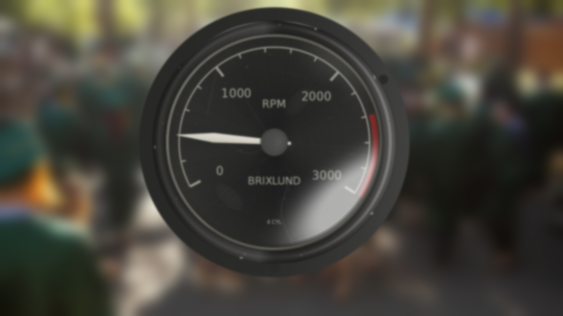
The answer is 400 rpm
